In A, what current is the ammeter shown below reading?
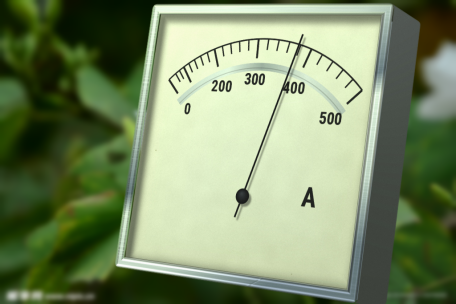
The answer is 380 A
